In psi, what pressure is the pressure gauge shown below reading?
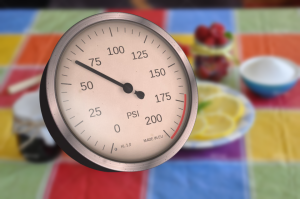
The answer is 65 psi
